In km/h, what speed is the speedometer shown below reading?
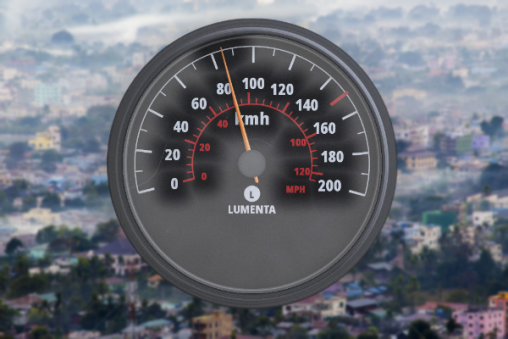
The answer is 85 km/h
